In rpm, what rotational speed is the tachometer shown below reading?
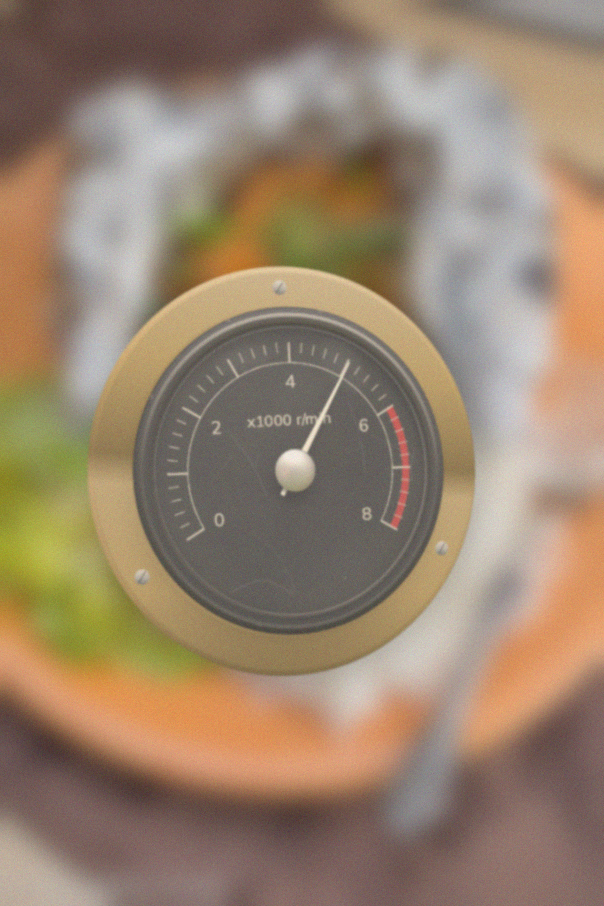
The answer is 5000 rpm
